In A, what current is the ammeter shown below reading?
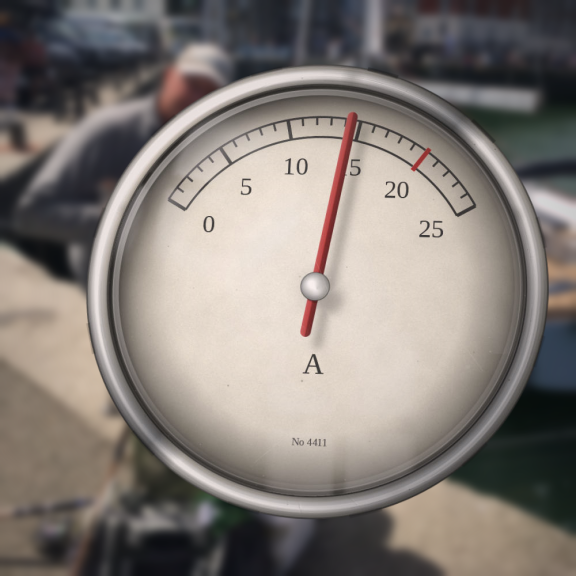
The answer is 14.5 A
